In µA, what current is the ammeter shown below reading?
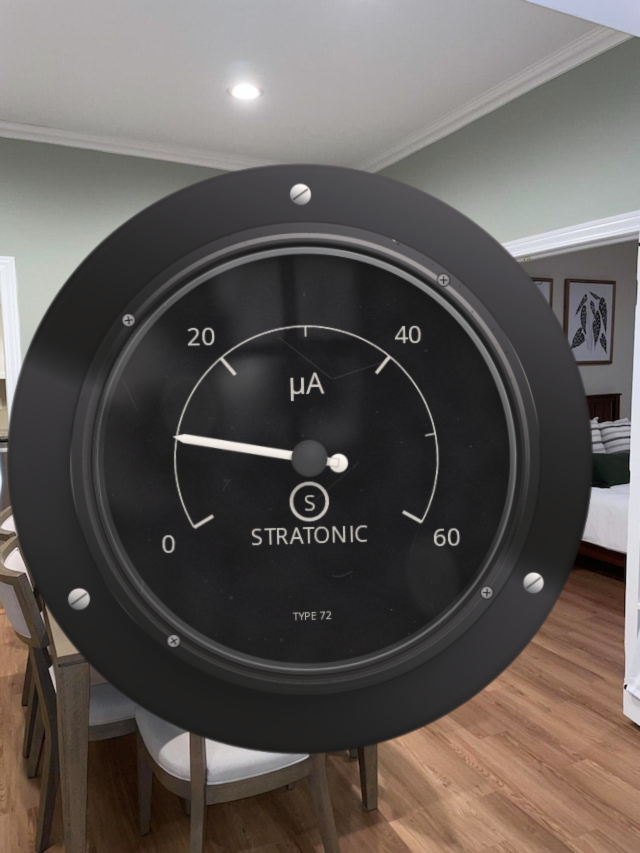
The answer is 10 µA
